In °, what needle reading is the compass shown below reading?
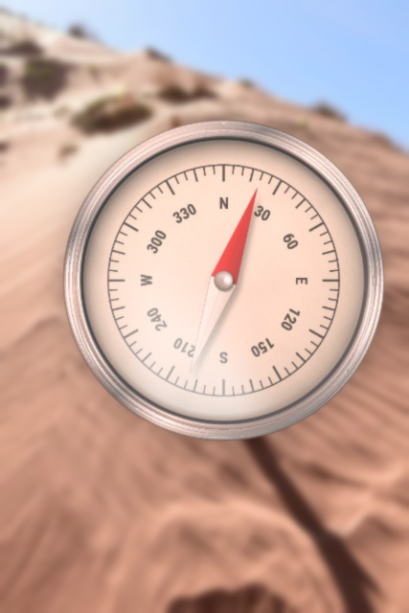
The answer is 20 °
